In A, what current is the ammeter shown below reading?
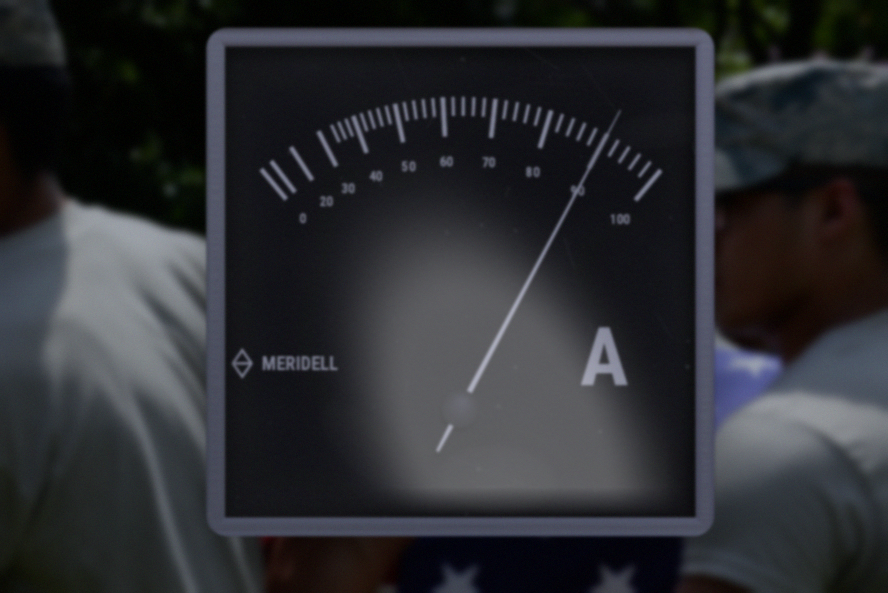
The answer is 90 A
